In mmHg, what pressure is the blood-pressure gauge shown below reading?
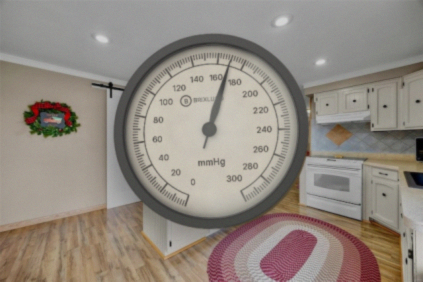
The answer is 170 mmHg
